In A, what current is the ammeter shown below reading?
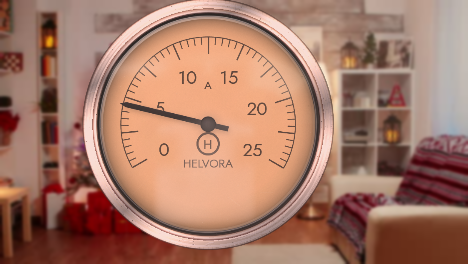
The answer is 4.5 A
